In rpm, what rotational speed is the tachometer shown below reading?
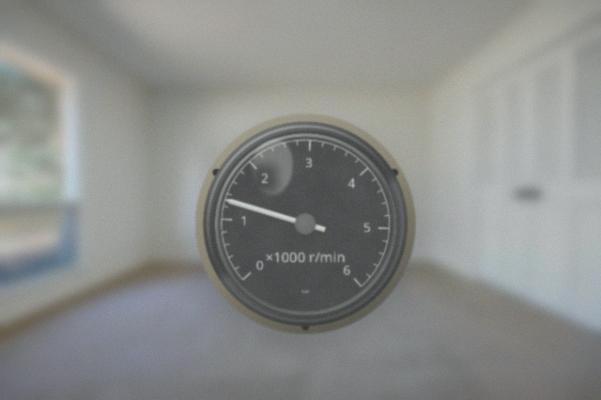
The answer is 1300 rpm
